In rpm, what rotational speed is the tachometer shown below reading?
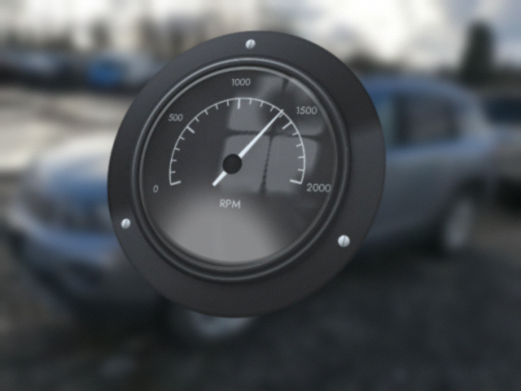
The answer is 1400 rpm
